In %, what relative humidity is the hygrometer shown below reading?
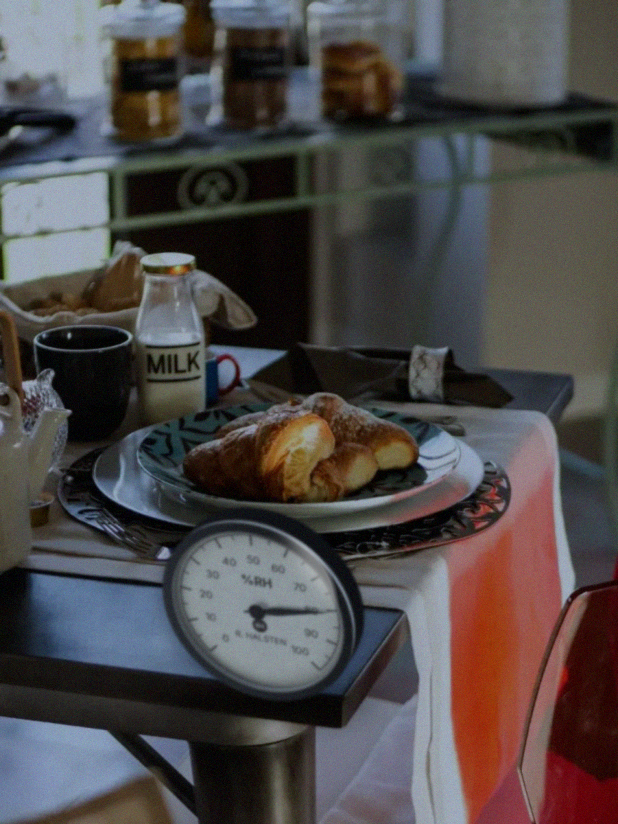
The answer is 80 %
